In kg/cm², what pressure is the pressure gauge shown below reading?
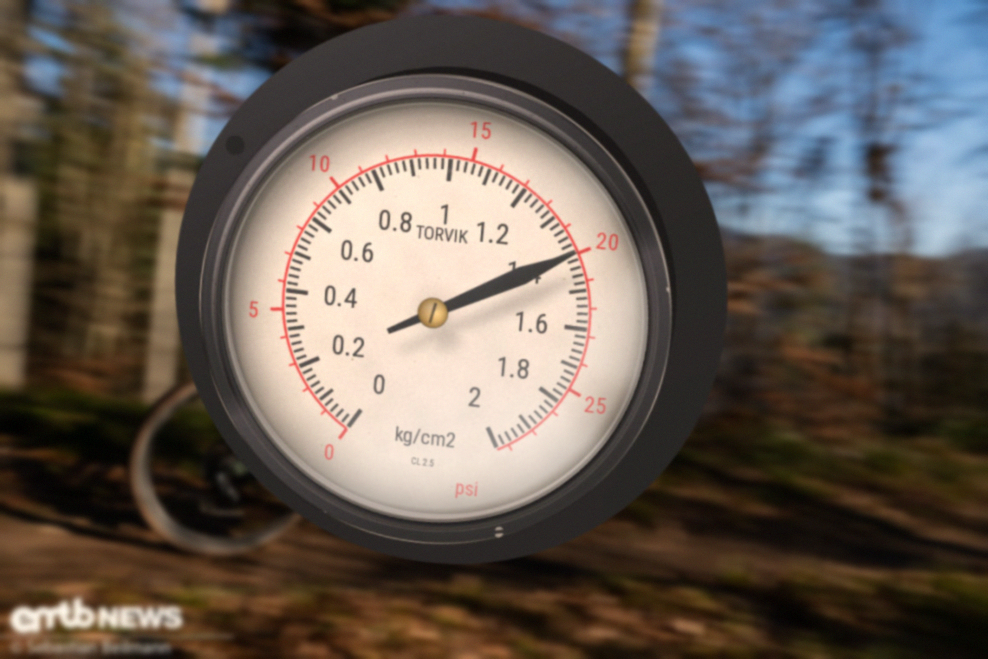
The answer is 1.4 kg/cm²
